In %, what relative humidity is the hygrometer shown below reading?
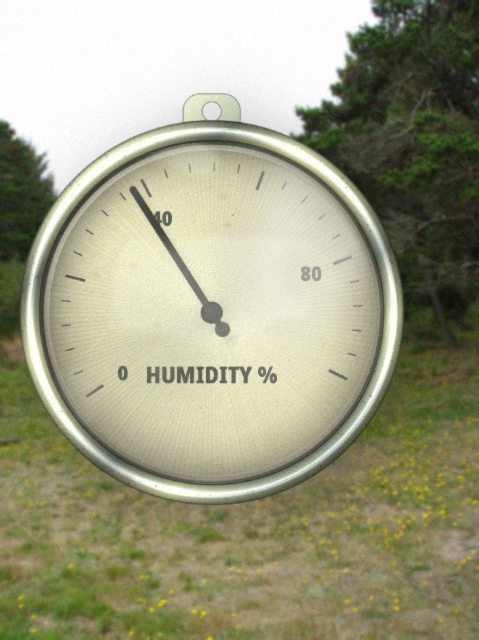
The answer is 38 %
